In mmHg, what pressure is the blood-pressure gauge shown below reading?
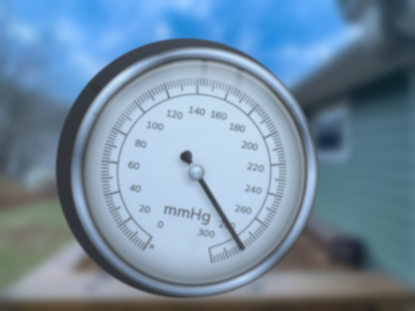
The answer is 280 mmHg
